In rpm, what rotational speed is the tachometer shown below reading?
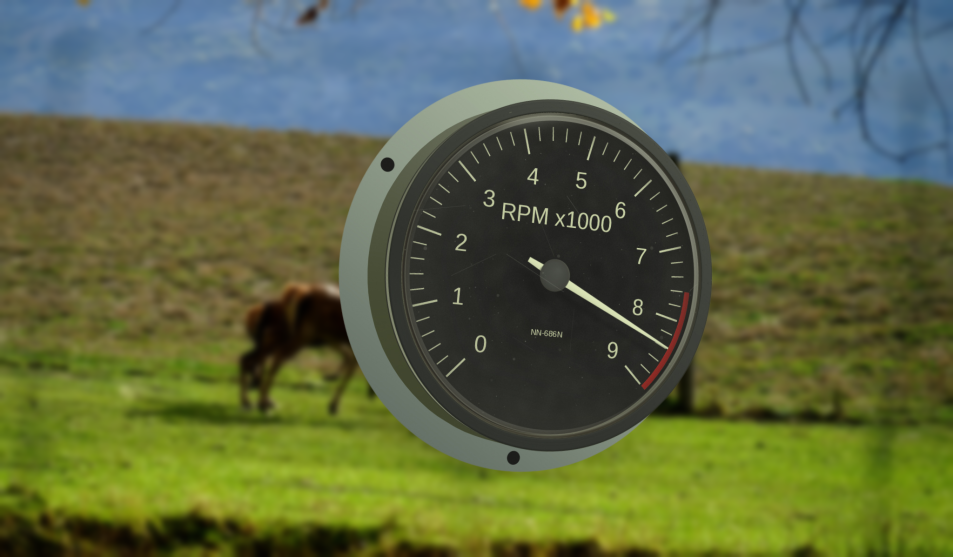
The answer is 8400 rpm
